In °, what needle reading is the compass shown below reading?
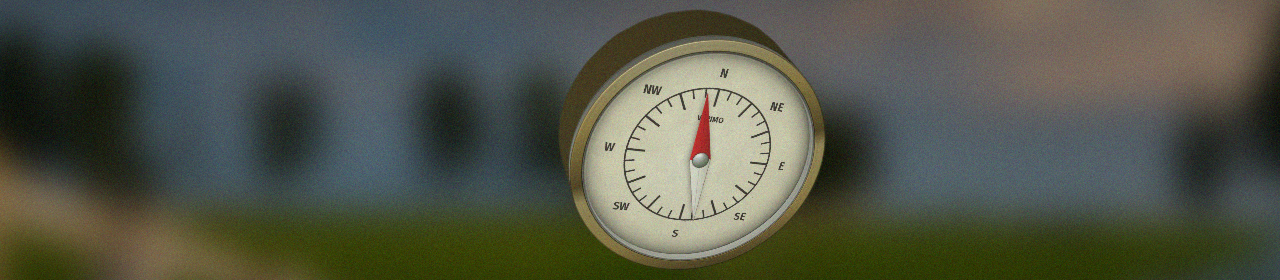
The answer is 350 °
